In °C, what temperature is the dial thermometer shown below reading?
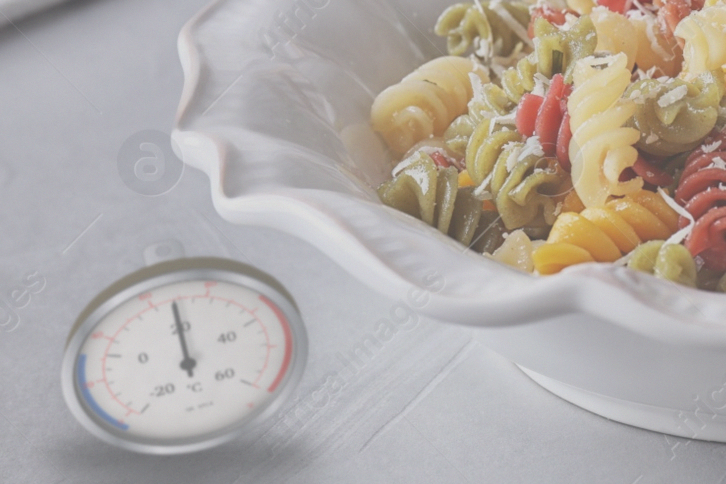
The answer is 20 °C
